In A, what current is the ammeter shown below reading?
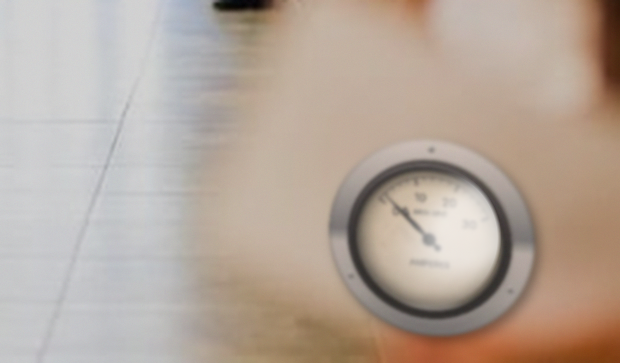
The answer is 2 A
